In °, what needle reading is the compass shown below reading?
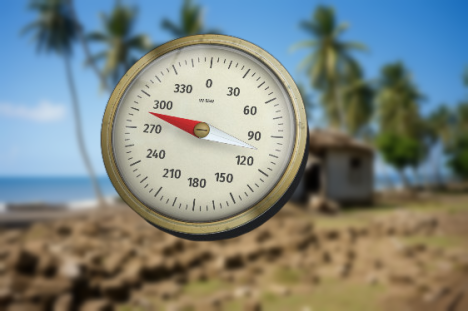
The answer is 285 °
